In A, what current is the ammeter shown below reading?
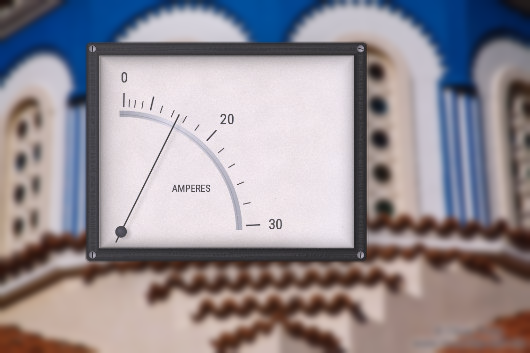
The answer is 15 A
